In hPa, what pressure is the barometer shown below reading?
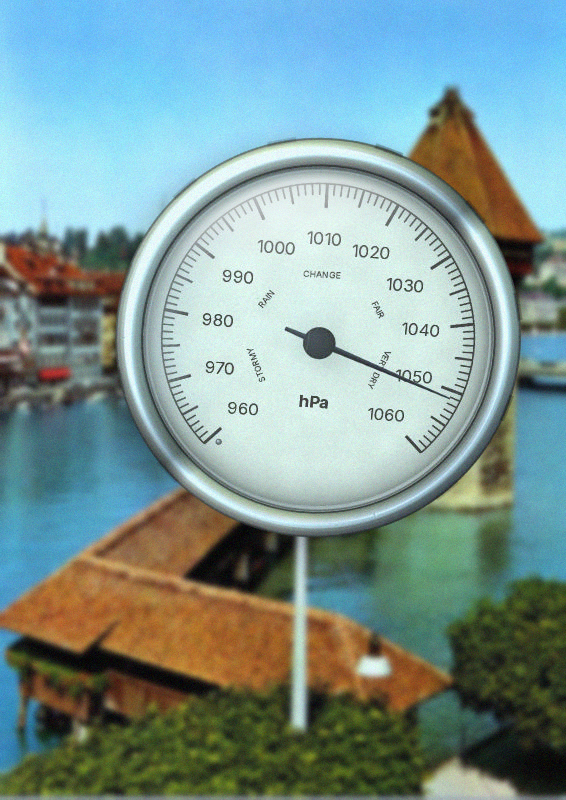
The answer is 1051 hPa
